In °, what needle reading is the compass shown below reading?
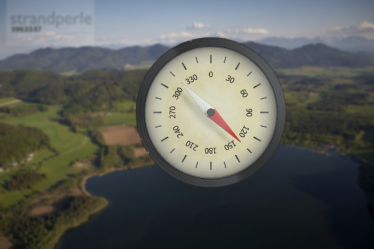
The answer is 135 °
